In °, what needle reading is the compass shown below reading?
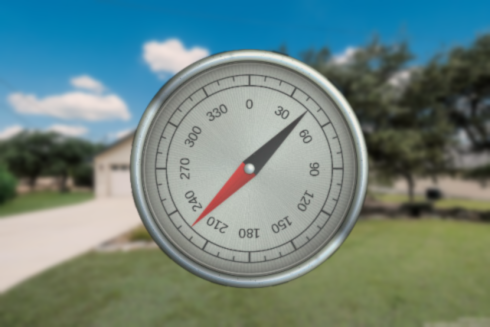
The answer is 225 °
